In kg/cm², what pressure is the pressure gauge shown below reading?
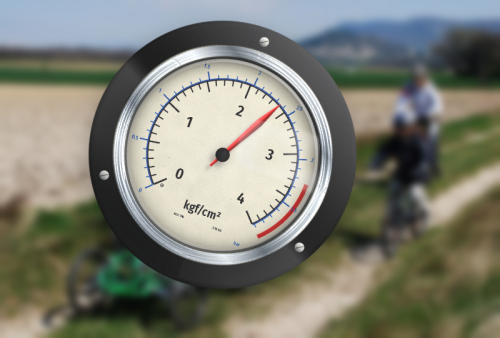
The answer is 2.4 kg/cm²
